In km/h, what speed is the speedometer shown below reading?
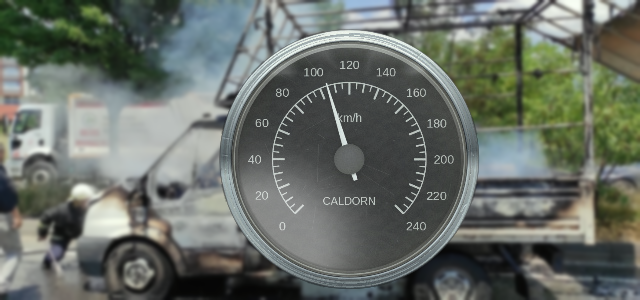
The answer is 105 km/h
